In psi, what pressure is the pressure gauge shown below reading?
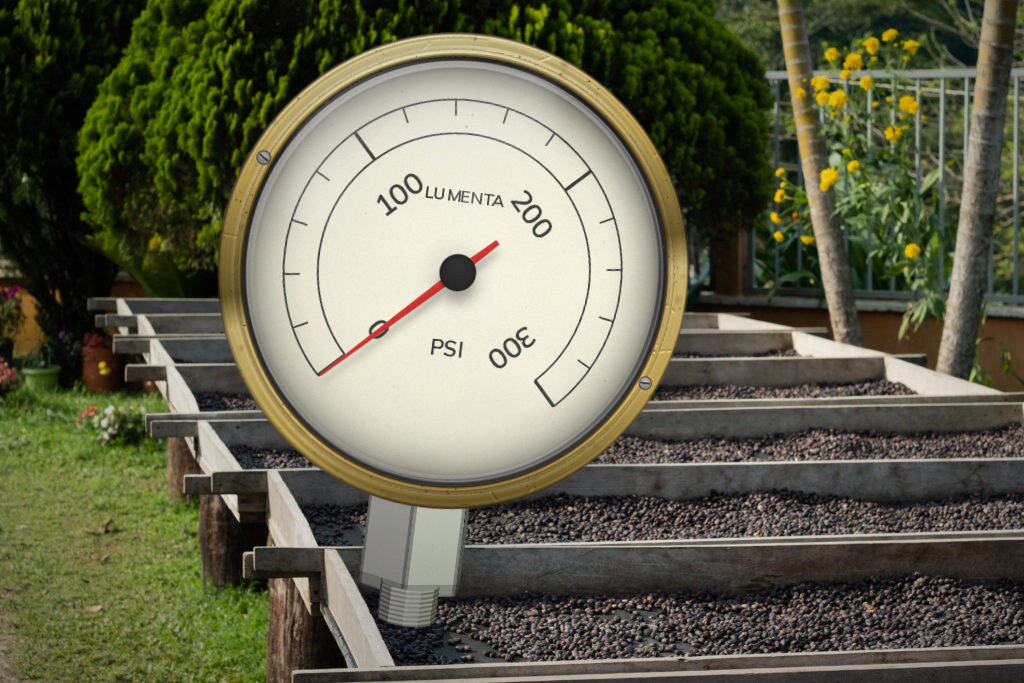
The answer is 0 psi
